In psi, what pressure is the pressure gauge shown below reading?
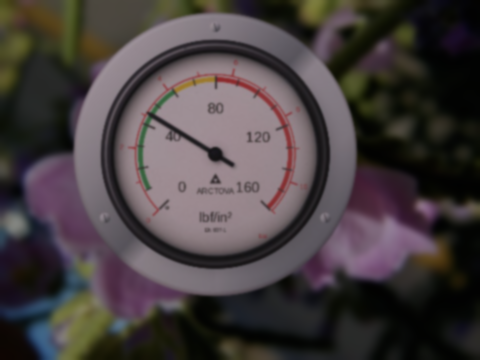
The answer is 45 psi
